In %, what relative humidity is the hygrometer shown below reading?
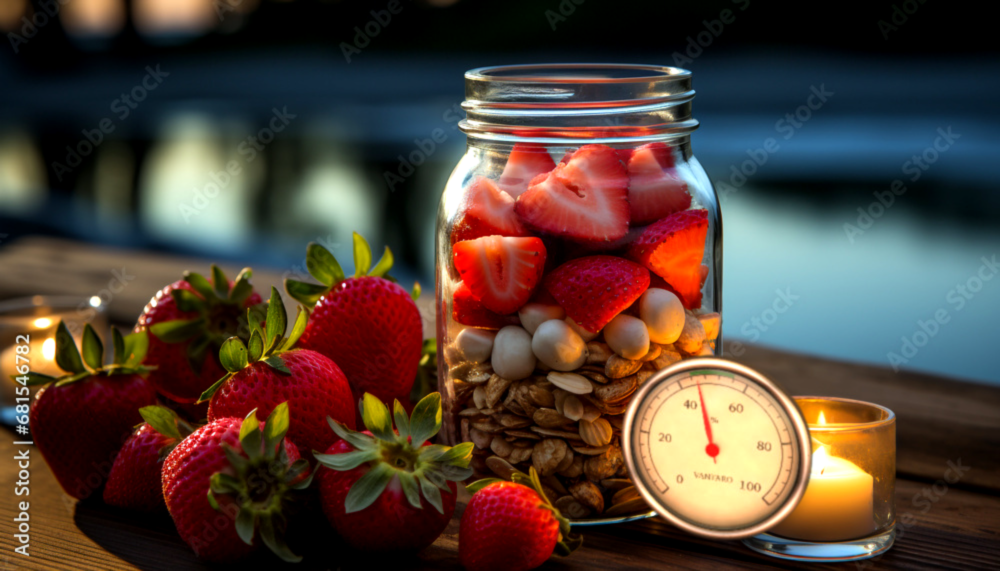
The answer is 46 %
